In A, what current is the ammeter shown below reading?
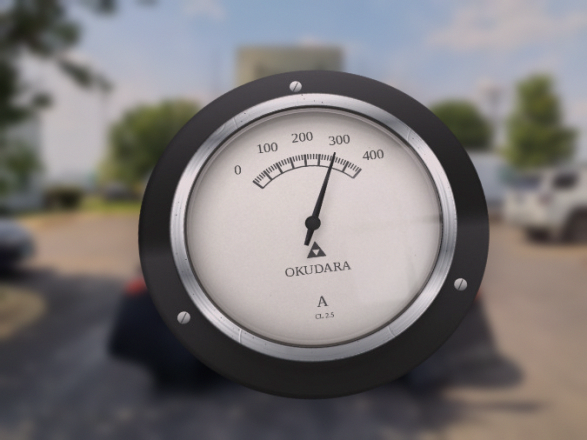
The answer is 300 A
